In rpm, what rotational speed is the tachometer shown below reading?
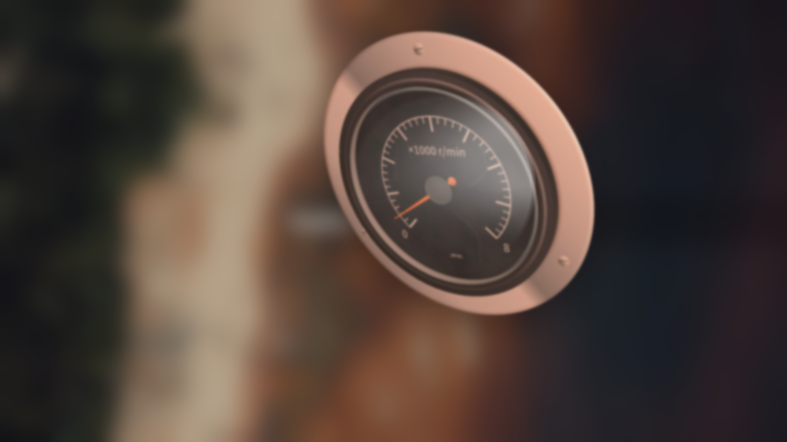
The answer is 400 rpm
